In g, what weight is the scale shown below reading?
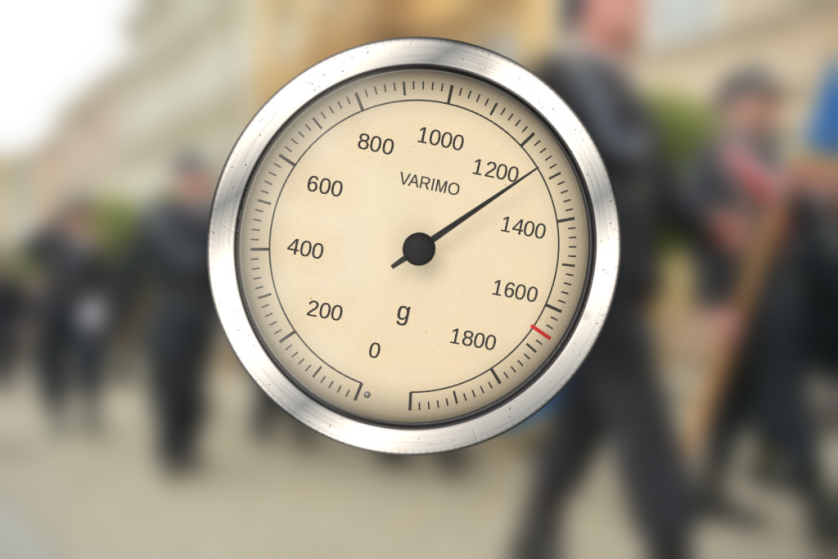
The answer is 1260 g
